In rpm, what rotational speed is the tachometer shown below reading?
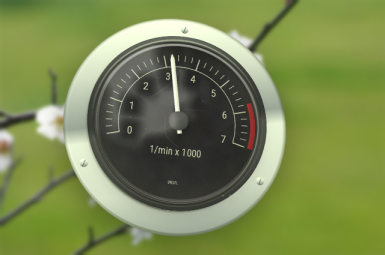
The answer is 3200 rpm
